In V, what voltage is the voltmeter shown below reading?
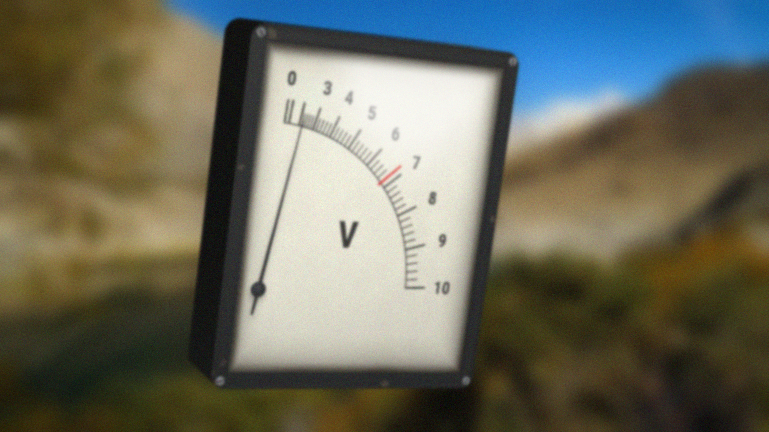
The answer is 2 V
